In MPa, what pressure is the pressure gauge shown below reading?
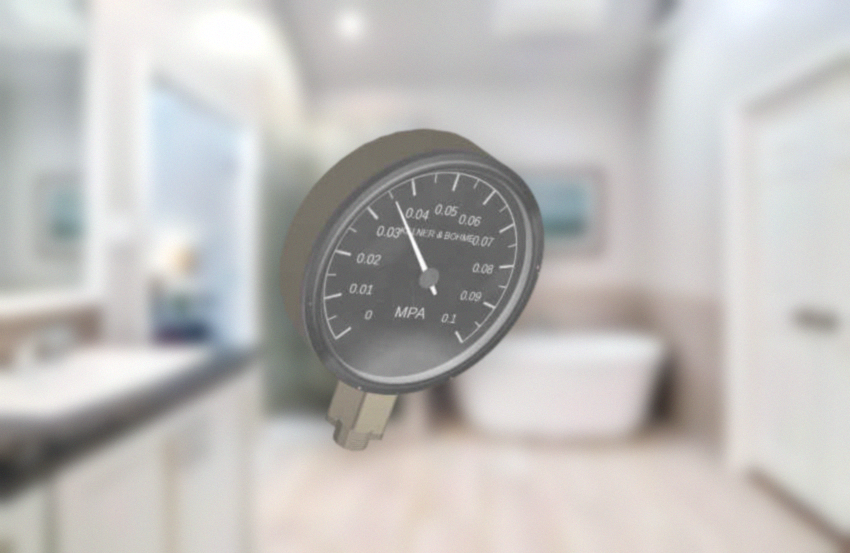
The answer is 0.035 MPa
